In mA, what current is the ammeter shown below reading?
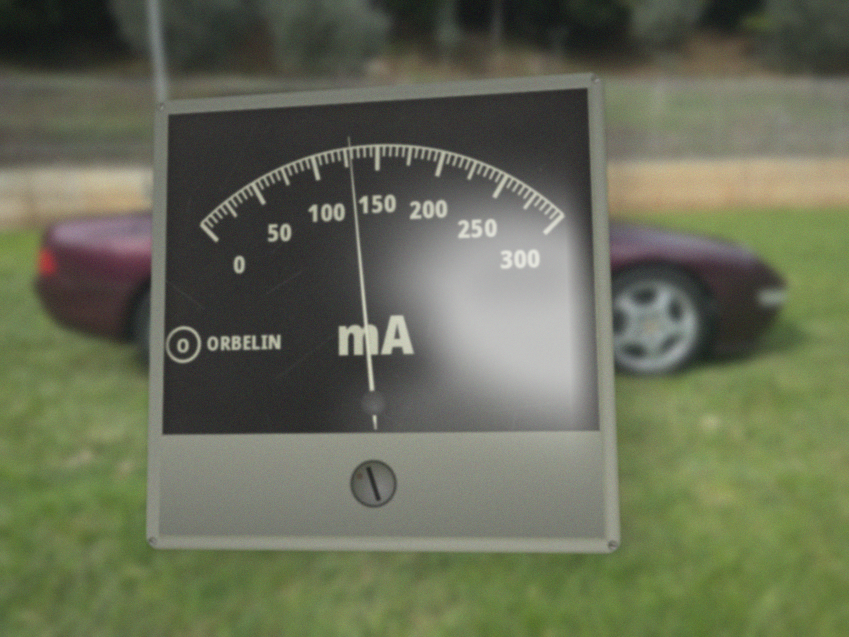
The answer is 130 mA
